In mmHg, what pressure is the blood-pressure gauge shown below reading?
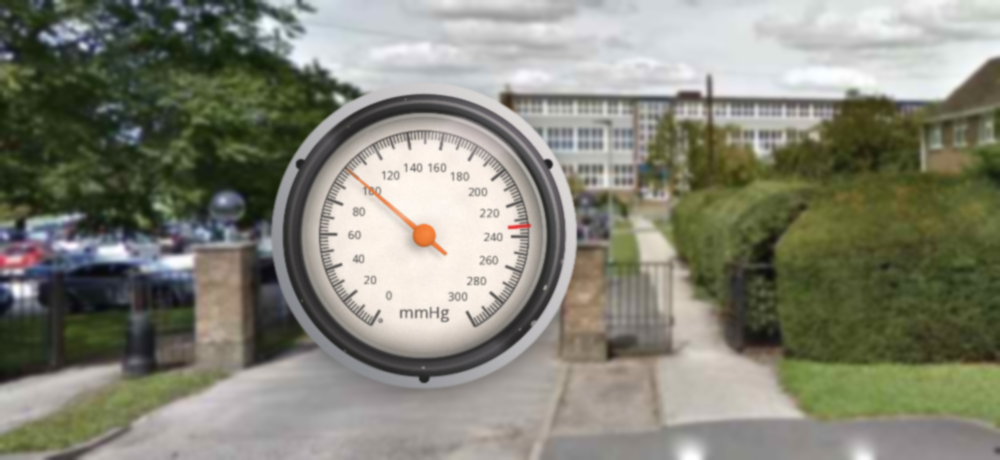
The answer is 100 mmHg
